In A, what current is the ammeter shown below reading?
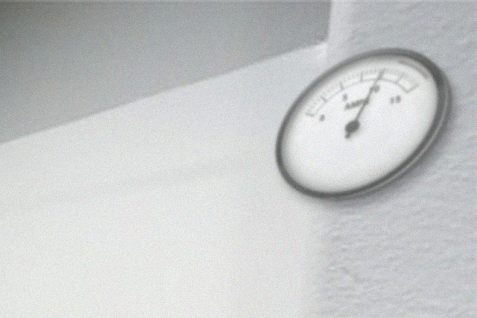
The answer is 10 A
